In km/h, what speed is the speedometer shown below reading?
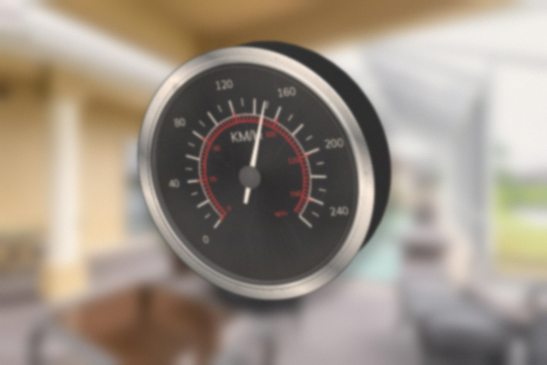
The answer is 150 km/h
